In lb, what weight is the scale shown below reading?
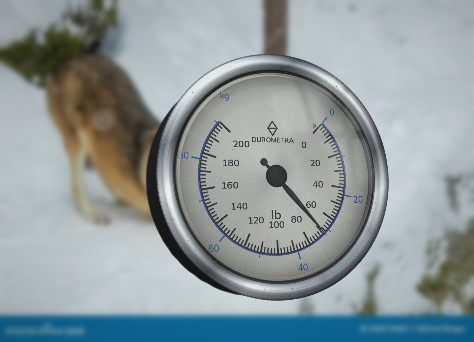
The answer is 70 lb
